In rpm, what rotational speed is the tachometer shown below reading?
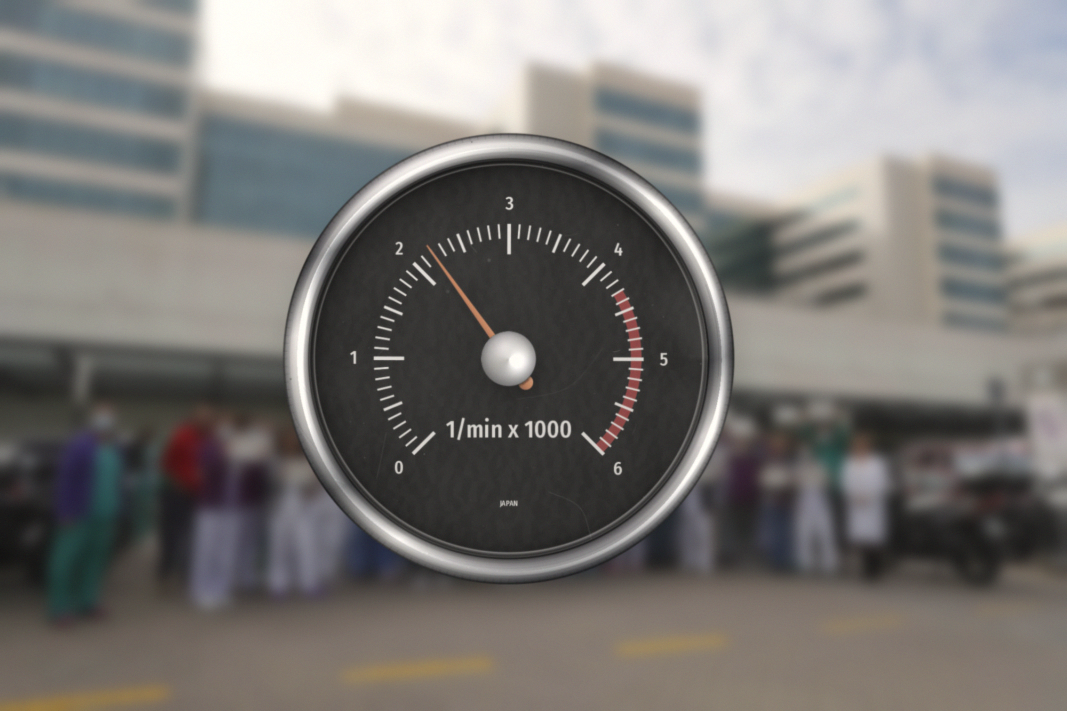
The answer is 2200 rpm
